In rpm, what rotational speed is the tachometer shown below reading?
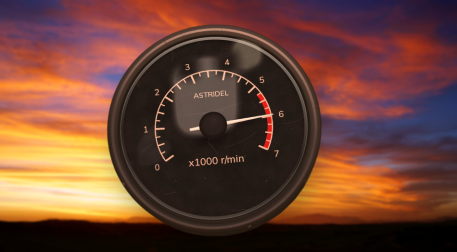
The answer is 6000 rpm
